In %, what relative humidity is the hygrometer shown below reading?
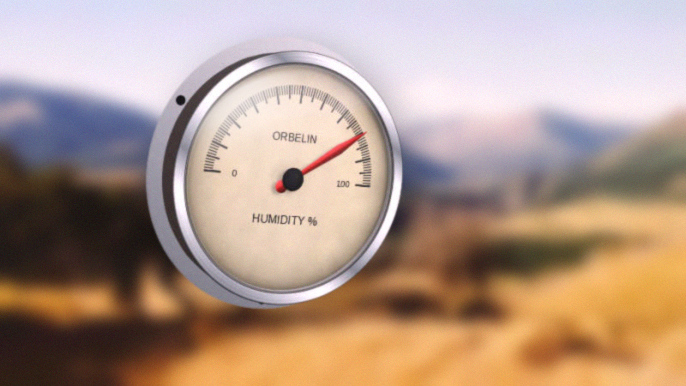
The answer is 80 %
